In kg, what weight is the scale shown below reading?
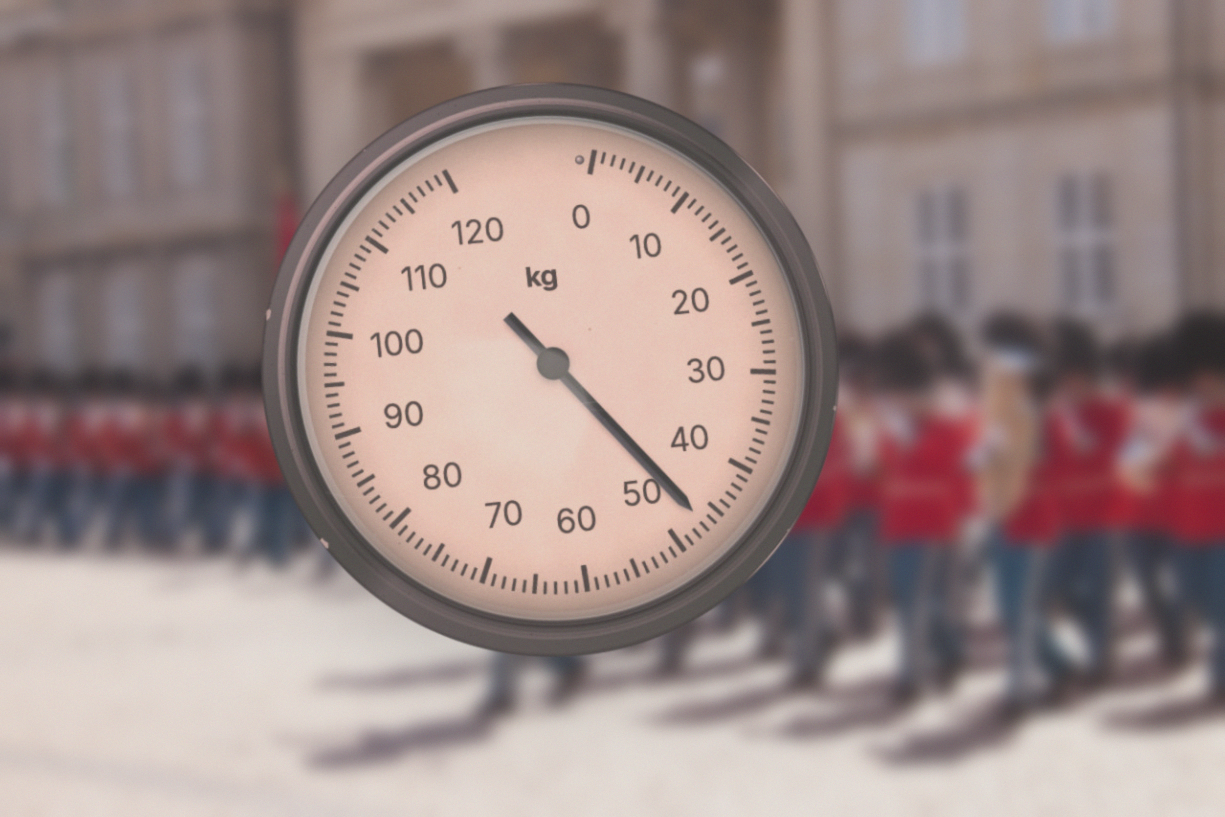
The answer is 47 kg
